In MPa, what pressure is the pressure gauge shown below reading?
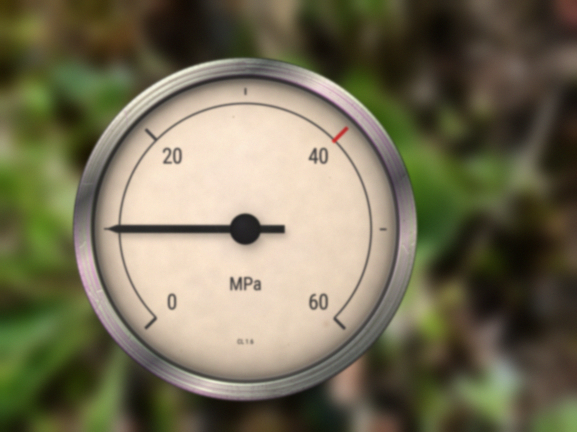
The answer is 10 MPa
